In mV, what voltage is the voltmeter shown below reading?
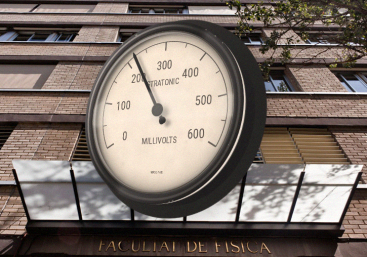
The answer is 225 mV
